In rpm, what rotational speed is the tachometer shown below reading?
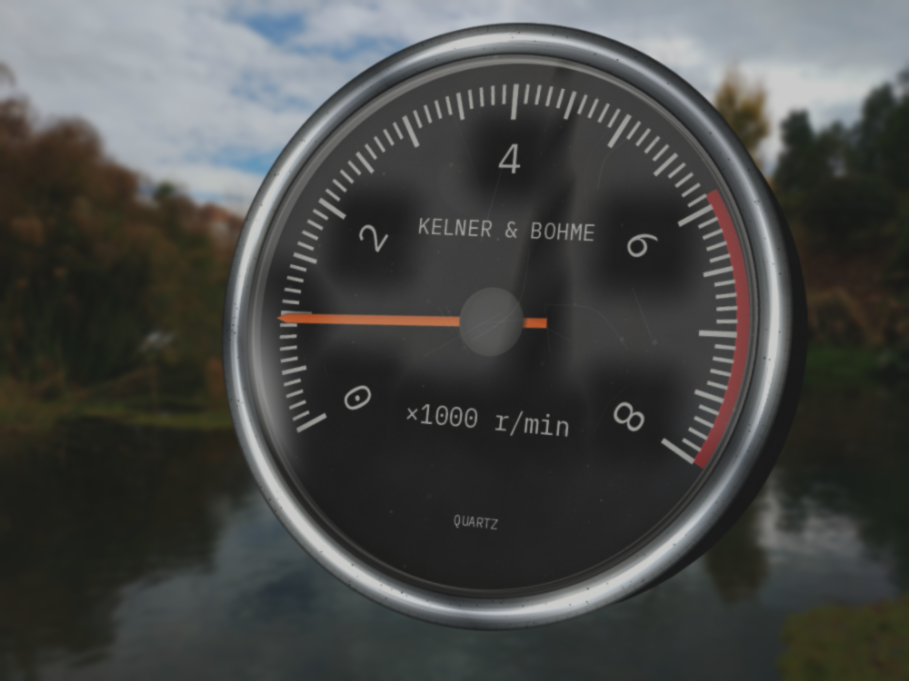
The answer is 950 rpm
